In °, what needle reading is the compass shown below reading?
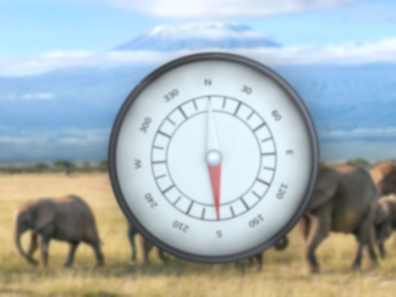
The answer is 180 °
